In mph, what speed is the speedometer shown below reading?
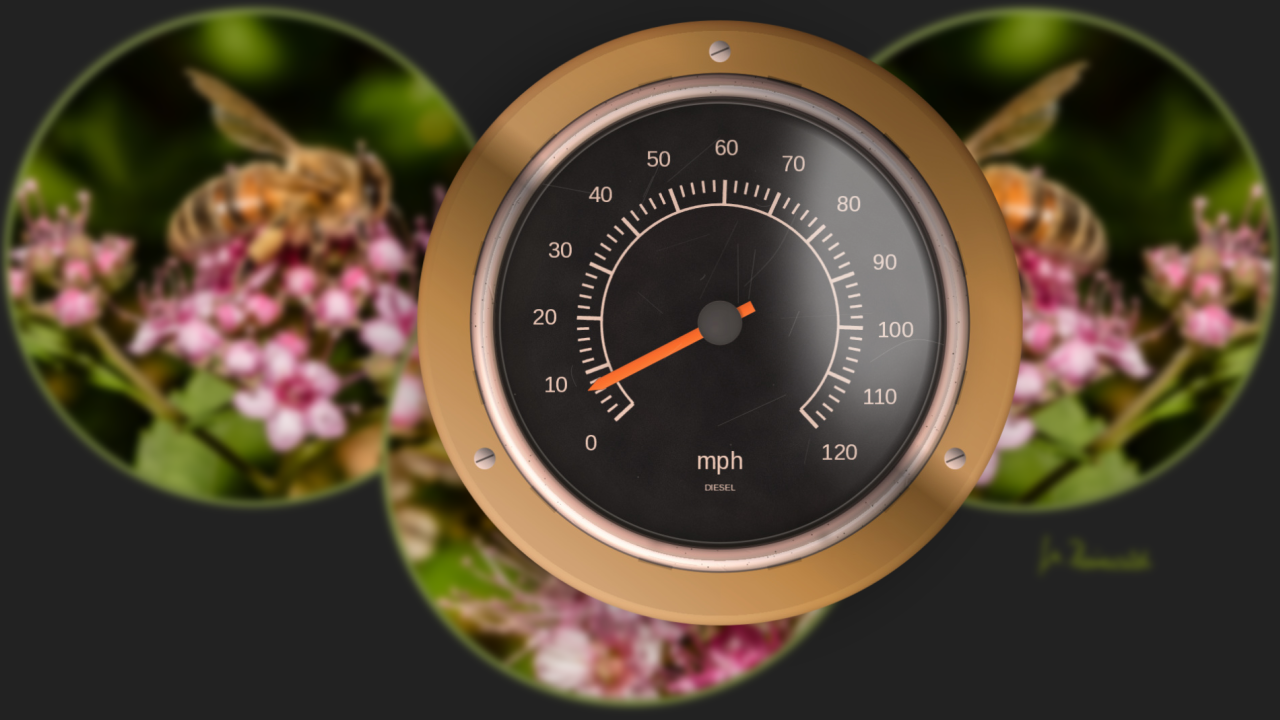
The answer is 7 mph
